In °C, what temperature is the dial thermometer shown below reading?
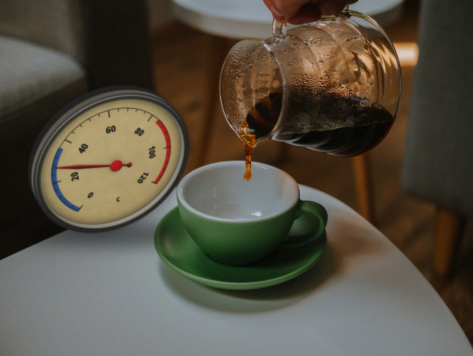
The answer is 28 °C
